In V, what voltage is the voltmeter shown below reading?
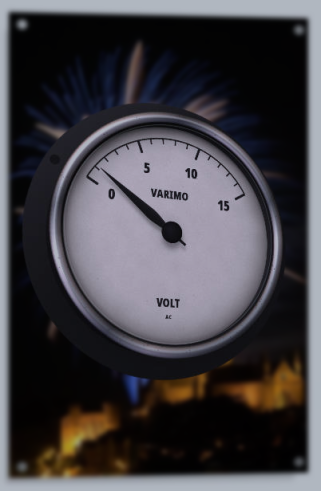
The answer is 1 V
